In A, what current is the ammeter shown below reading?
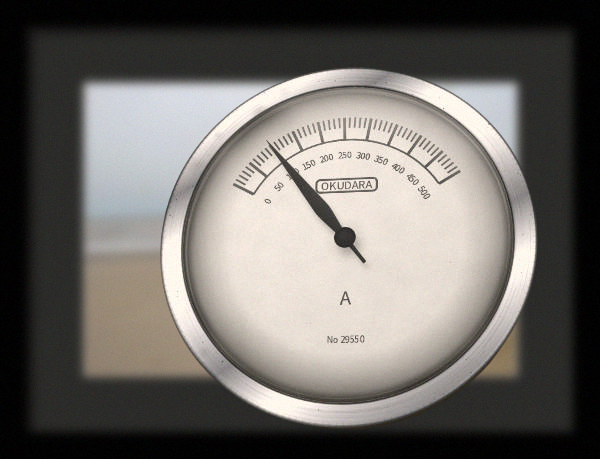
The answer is 100 A
